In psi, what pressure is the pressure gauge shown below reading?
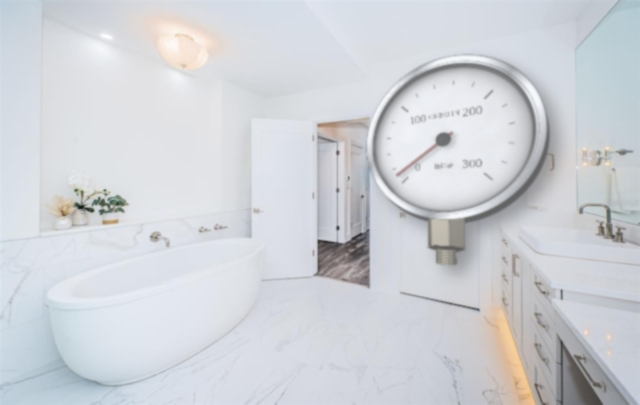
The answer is 10 psi
